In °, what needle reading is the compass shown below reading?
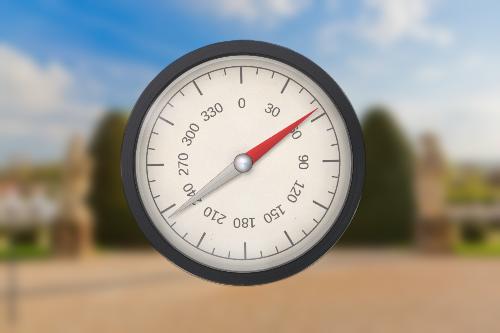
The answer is 55 °
